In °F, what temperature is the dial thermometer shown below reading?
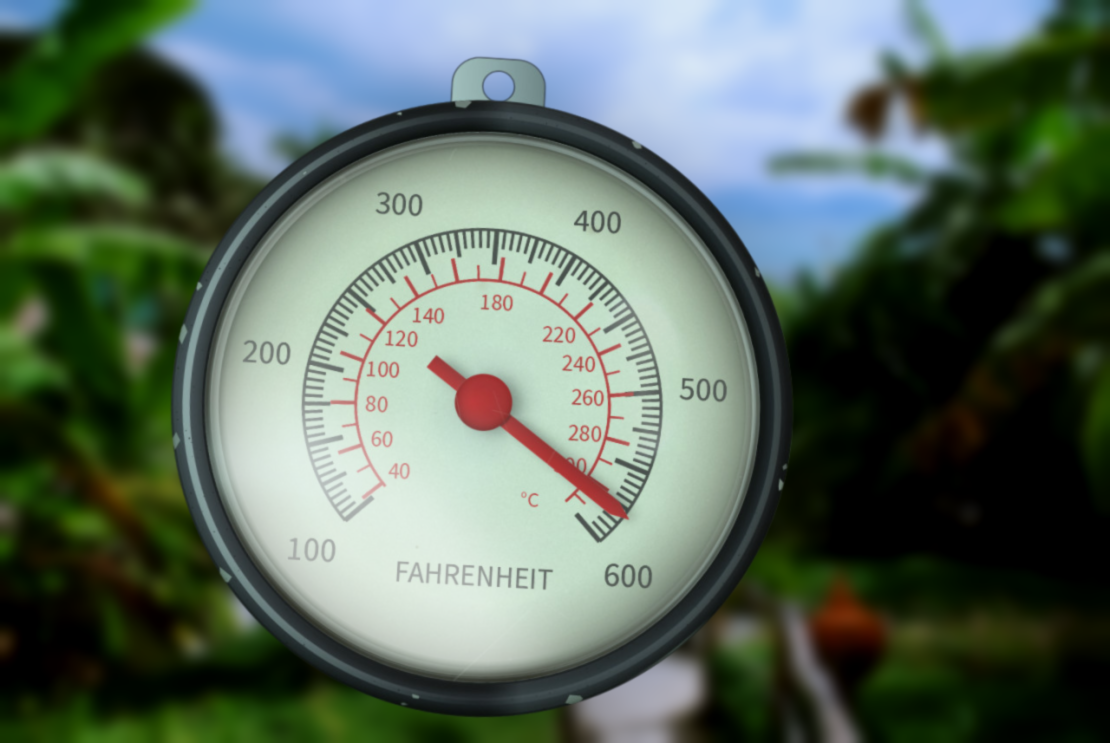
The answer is 580 °F
